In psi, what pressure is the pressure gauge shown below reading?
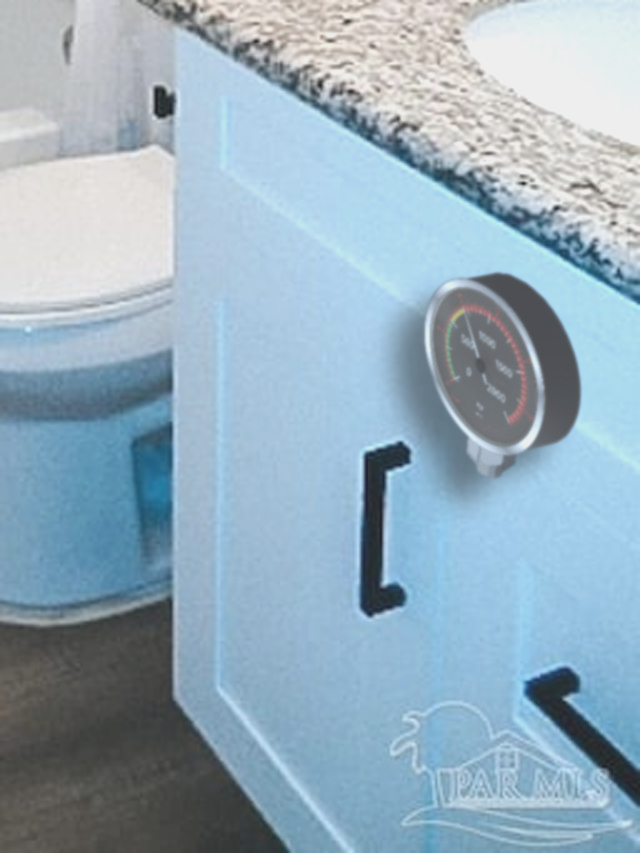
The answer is 750 psi
